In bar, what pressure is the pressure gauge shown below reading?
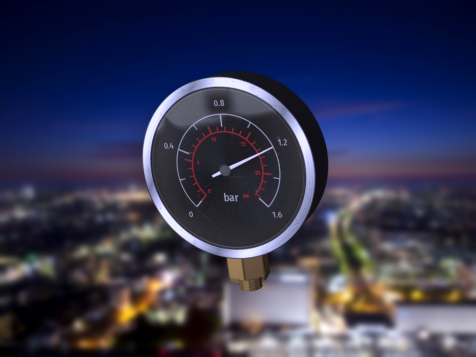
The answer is 1.2 bar
